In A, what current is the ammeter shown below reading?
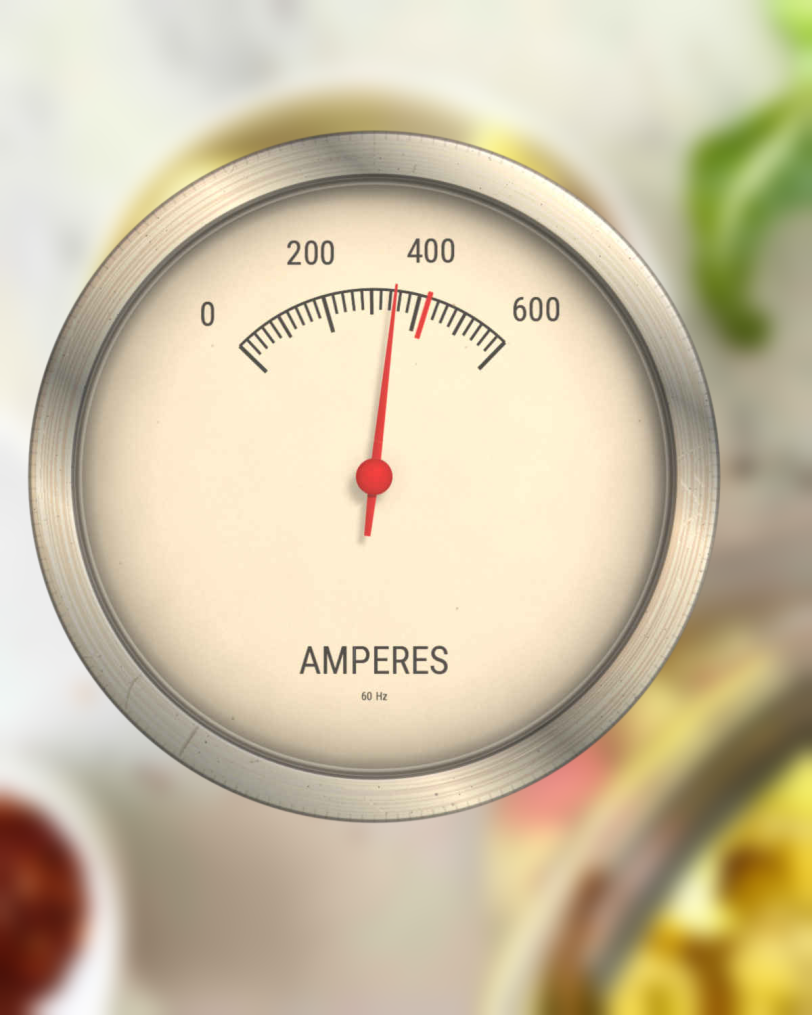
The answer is 350 A
